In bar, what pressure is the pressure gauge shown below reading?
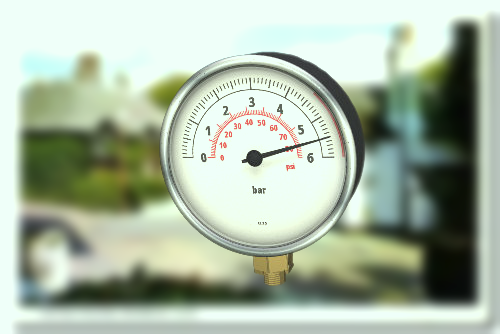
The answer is 5.5 bar
